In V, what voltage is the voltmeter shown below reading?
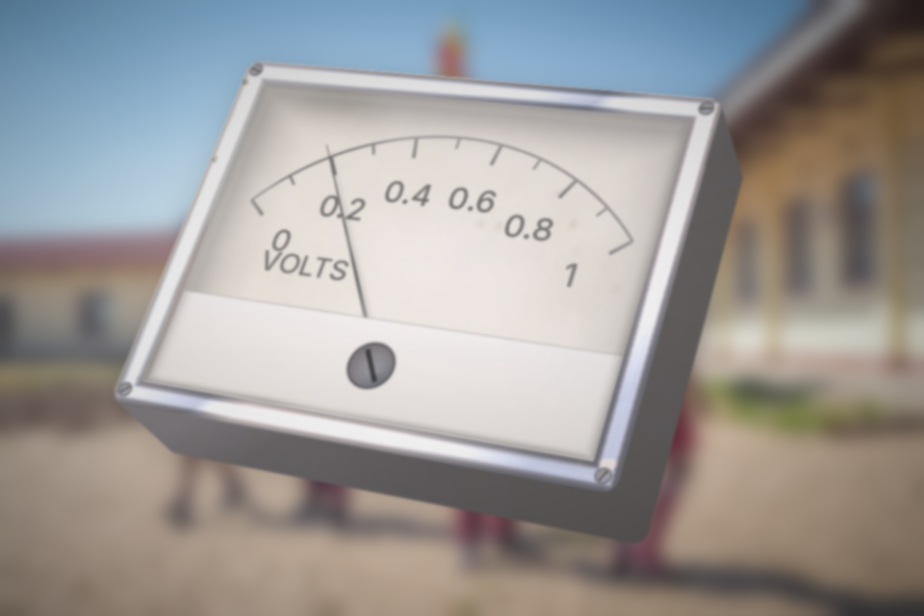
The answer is 0.2 V
